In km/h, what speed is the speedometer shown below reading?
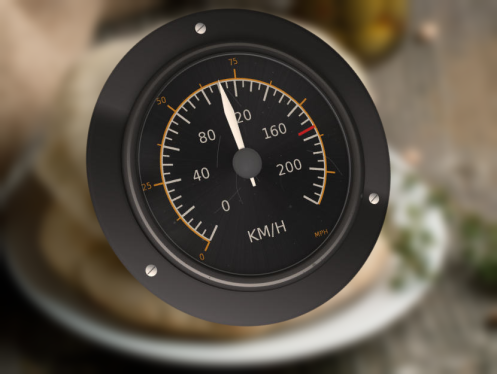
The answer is 110 km/h
